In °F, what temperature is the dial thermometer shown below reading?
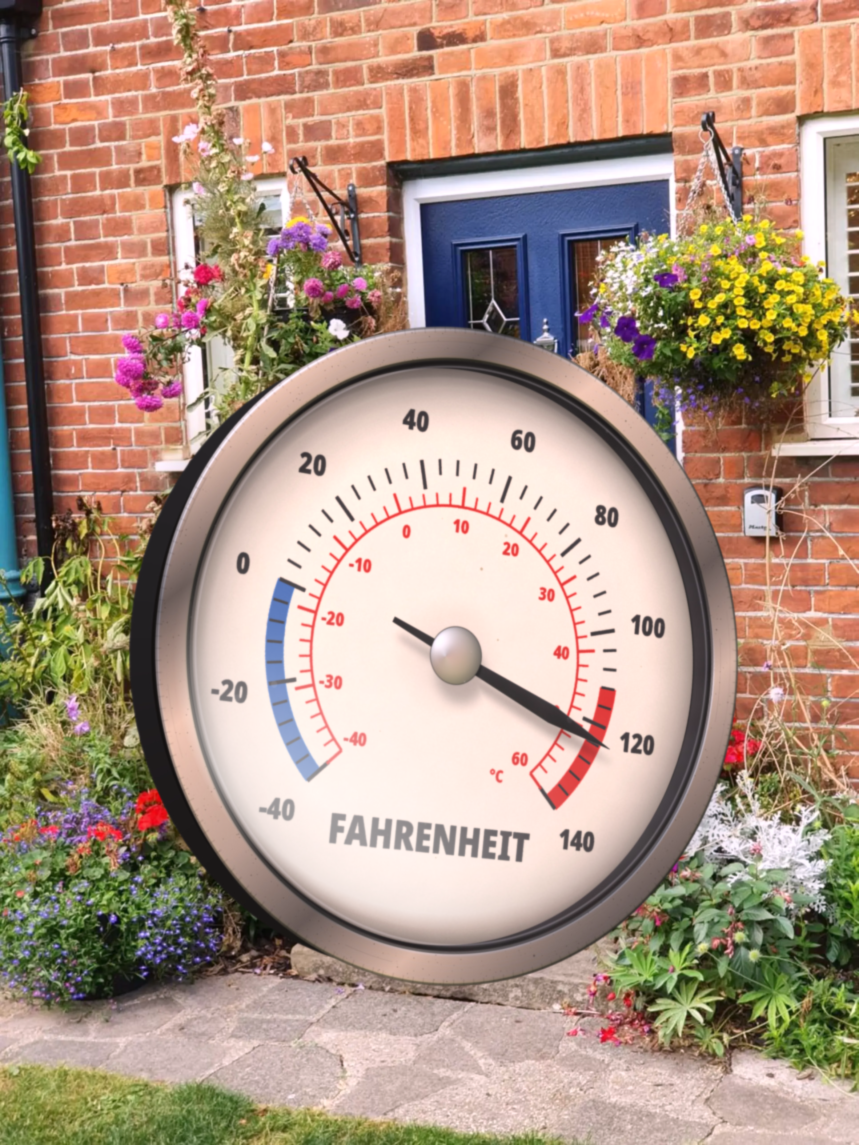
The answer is 124 °F
